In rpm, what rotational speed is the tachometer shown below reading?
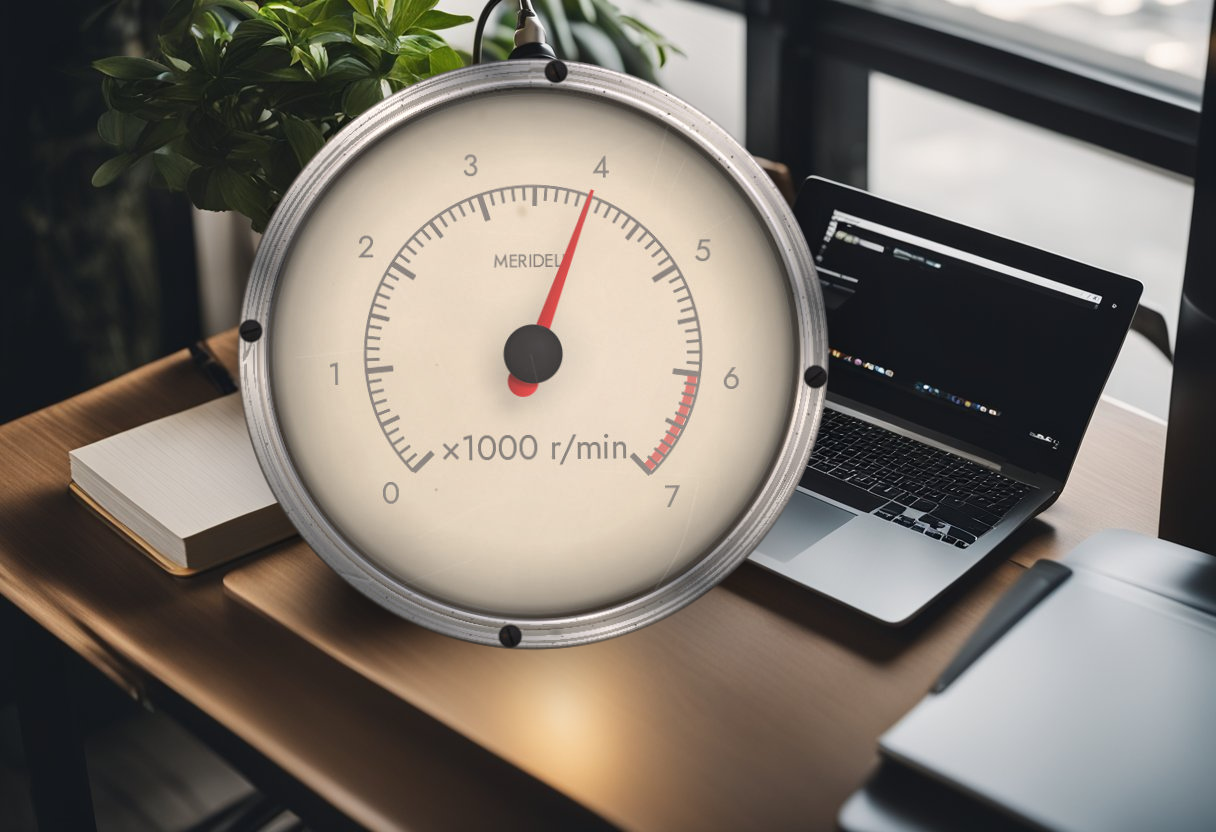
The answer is 4000 rpm
